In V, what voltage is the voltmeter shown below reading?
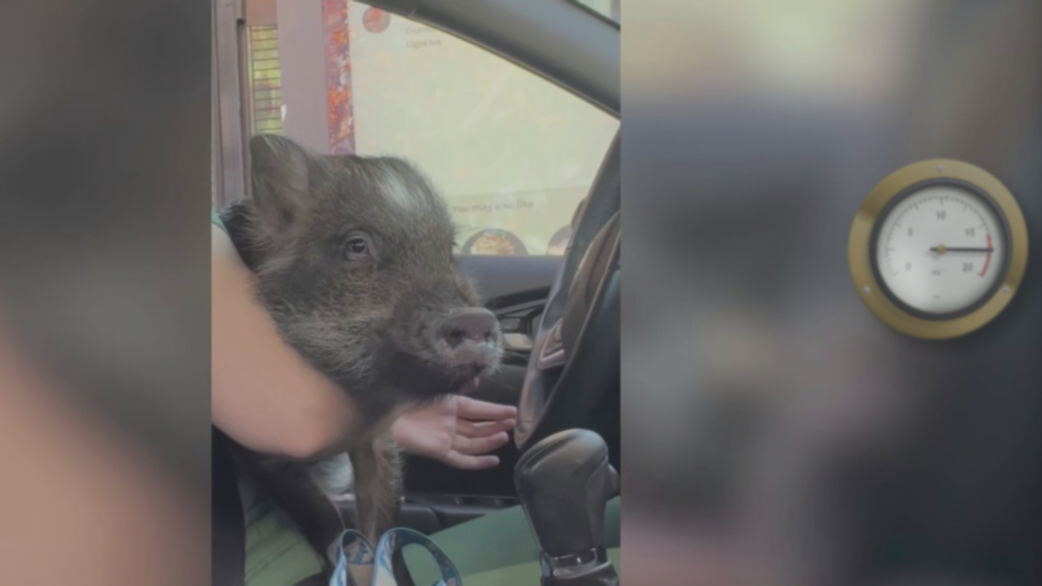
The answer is 17.5 V
